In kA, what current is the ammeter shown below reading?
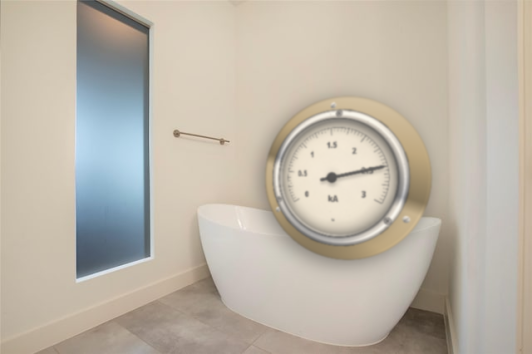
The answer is 2.5 kA
